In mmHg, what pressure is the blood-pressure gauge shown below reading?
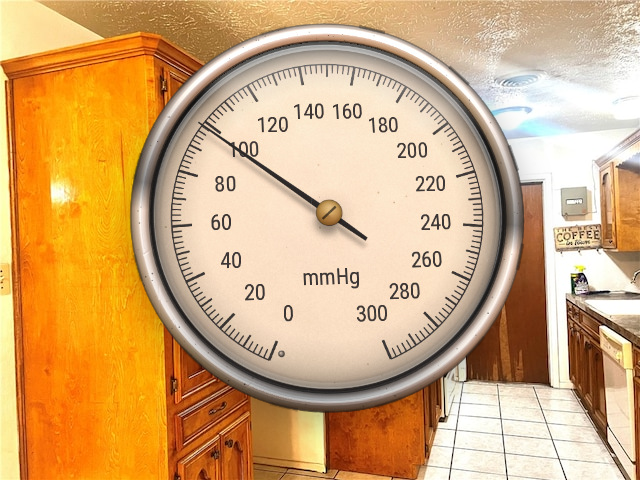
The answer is 98 mmHg
